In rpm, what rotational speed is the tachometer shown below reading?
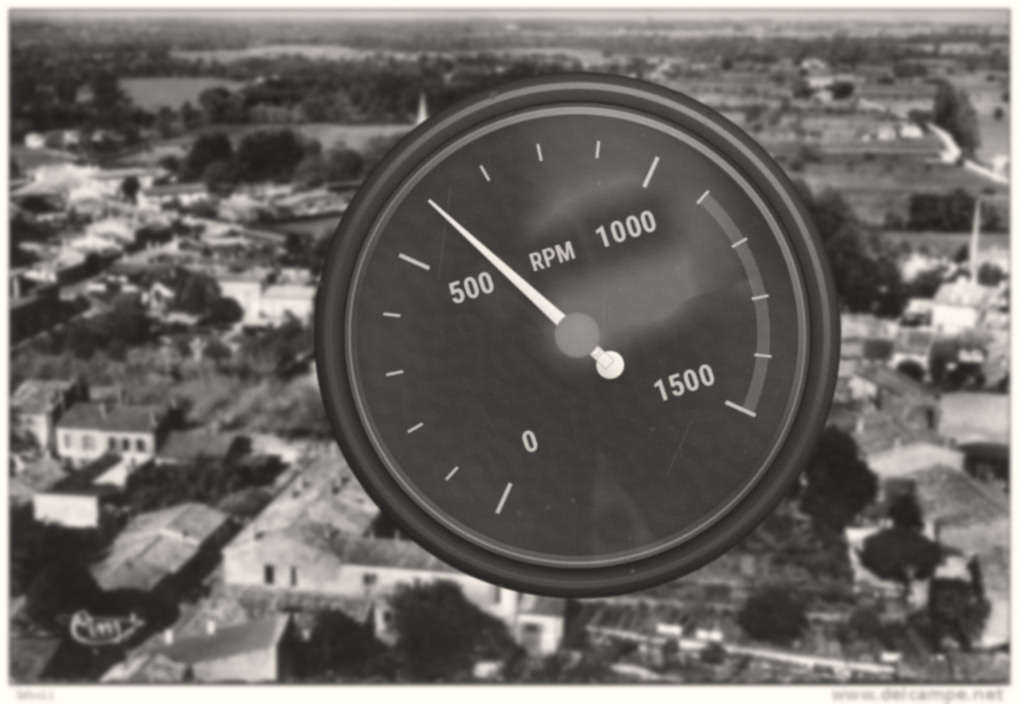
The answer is 600 rpm
